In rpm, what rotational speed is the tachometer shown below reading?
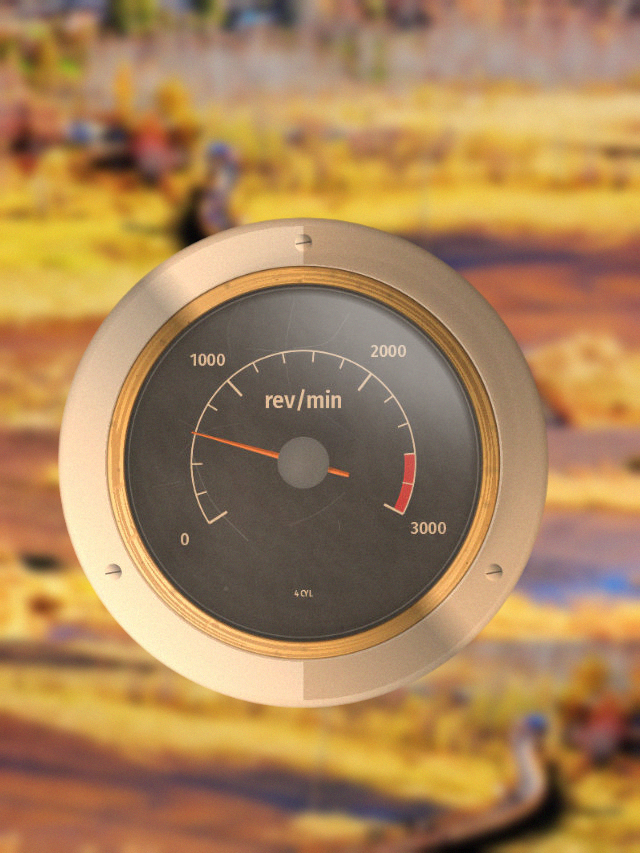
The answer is 600 rpm
